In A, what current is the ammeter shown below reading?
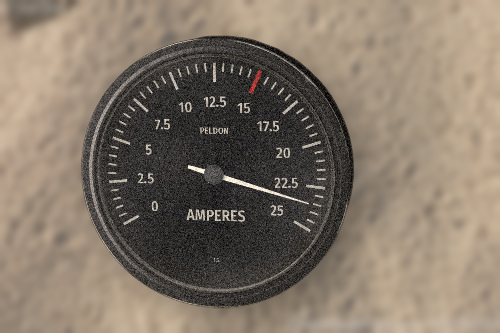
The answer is 23.5 A
